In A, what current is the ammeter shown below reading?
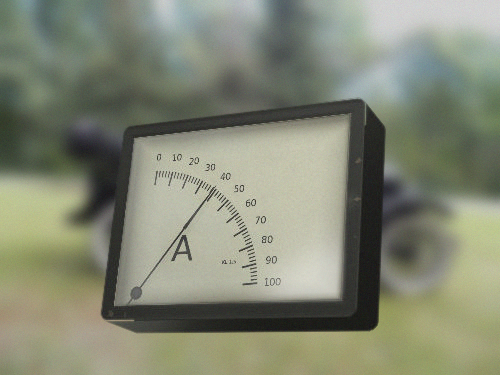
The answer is 40 A
